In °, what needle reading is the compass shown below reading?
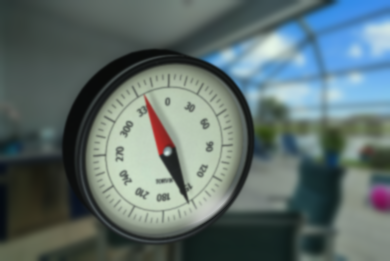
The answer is 335 °
